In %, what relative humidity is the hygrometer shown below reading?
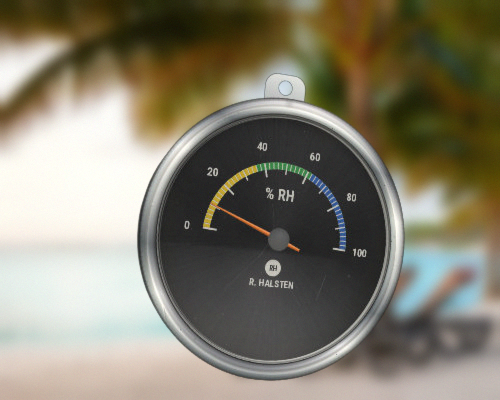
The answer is 10 %
